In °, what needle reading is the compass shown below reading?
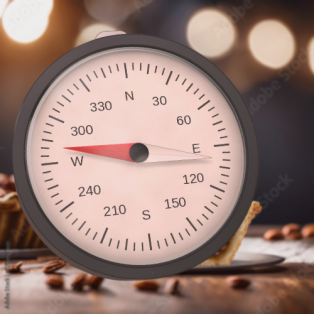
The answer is 280 °
